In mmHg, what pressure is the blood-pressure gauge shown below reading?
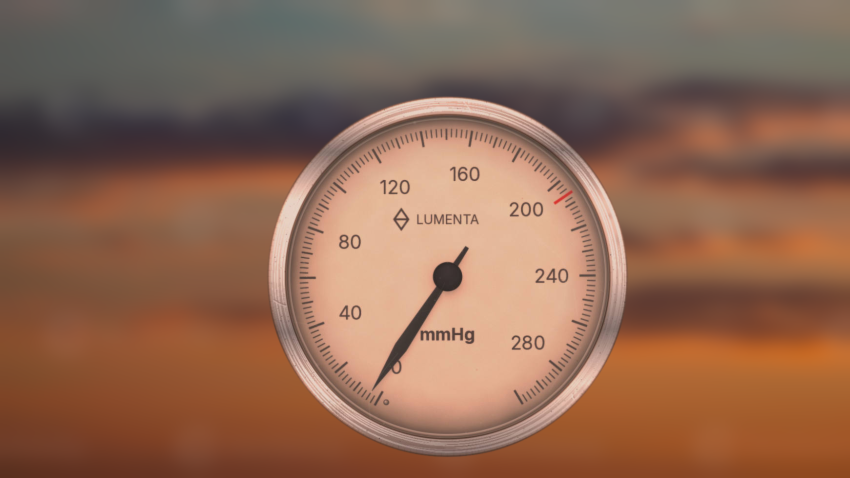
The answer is 4 mmHg
